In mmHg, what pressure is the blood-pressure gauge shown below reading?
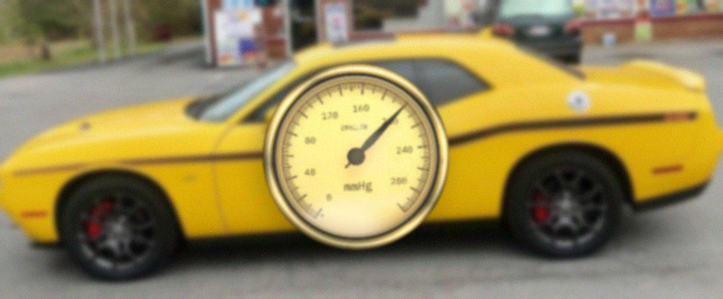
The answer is 200 mmHg
